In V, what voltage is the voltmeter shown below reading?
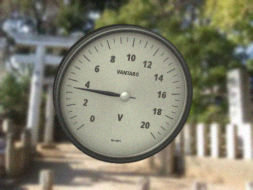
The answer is 3.5 V
